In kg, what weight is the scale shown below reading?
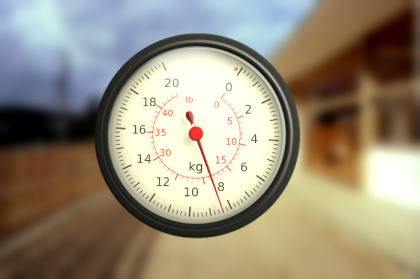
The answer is 8.4 kg
